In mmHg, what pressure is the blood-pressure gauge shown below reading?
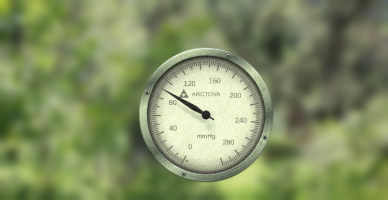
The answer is 90 mmHg
